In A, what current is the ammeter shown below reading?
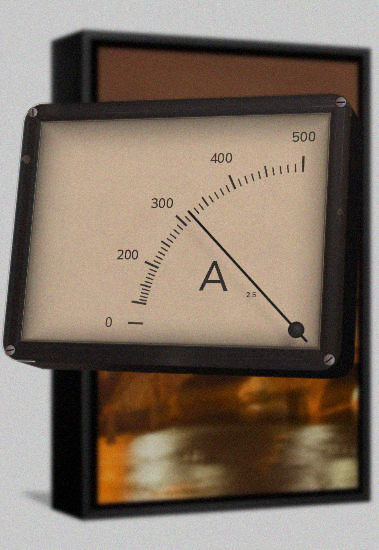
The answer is 320 A
